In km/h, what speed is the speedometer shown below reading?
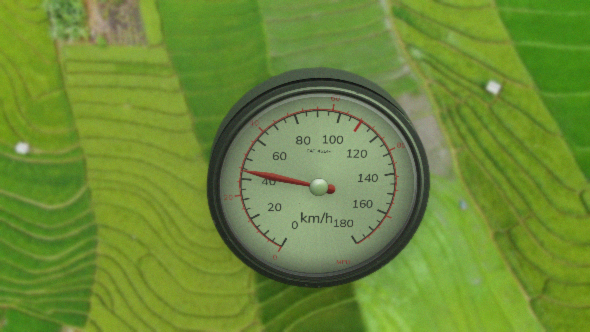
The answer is 45 km/h
